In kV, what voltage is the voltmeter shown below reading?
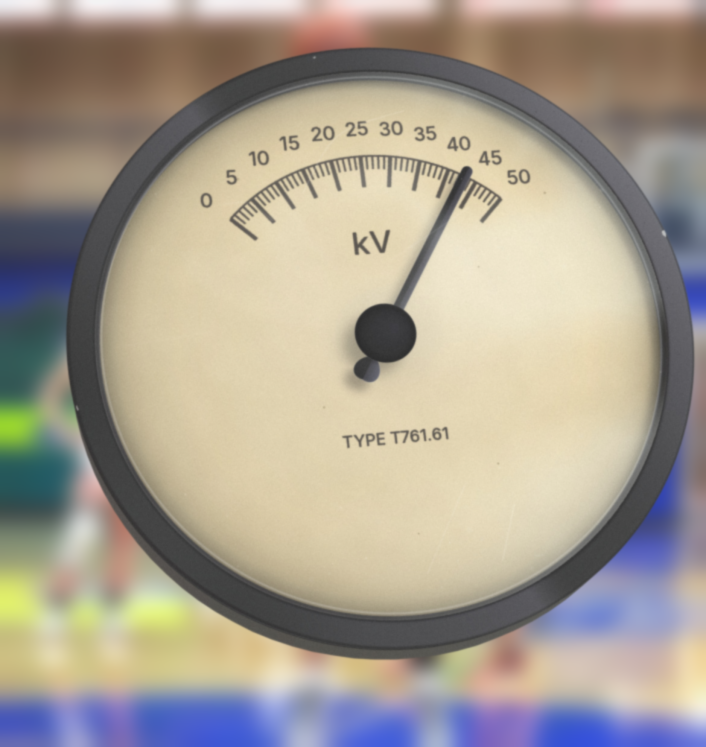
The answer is 43 kV
